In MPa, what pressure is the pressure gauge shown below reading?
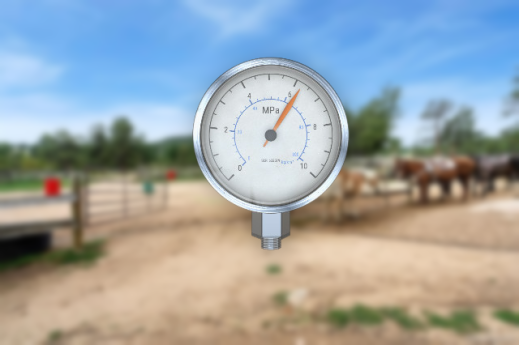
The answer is 6.25 MPa
